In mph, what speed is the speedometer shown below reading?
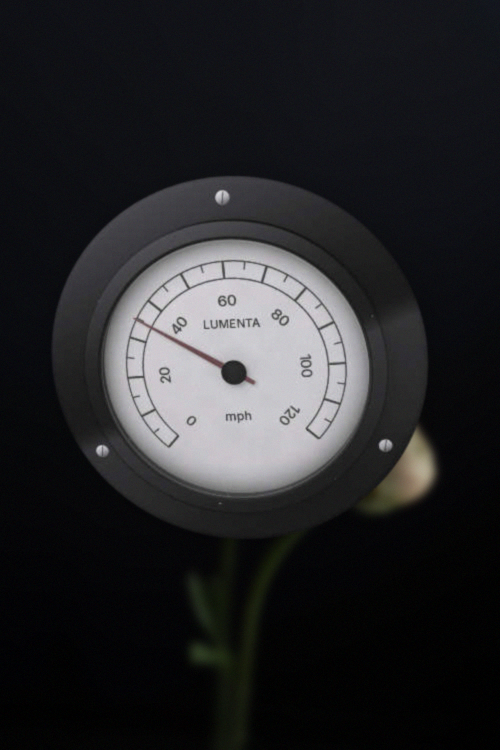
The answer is 35 mph
